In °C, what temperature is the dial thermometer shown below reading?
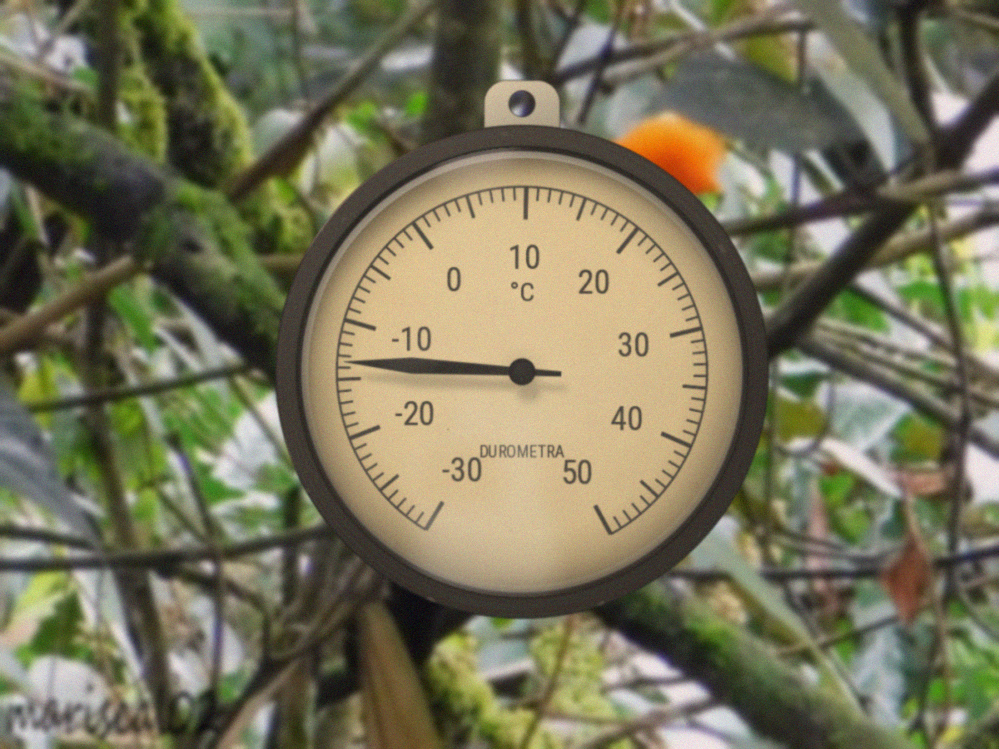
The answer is -13.5 °C
